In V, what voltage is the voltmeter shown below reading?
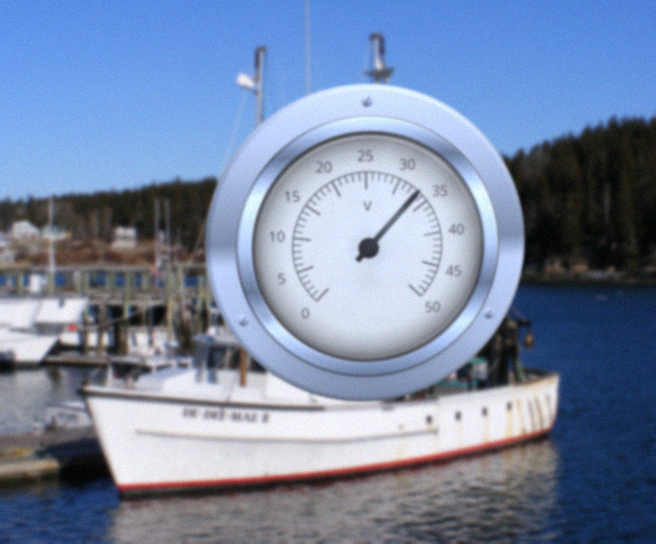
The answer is 33 V
